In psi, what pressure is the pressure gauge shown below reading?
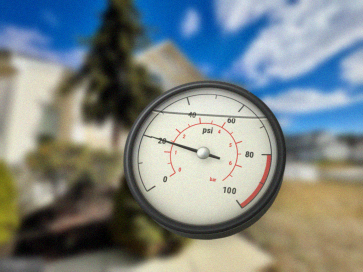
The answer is 20 psi
